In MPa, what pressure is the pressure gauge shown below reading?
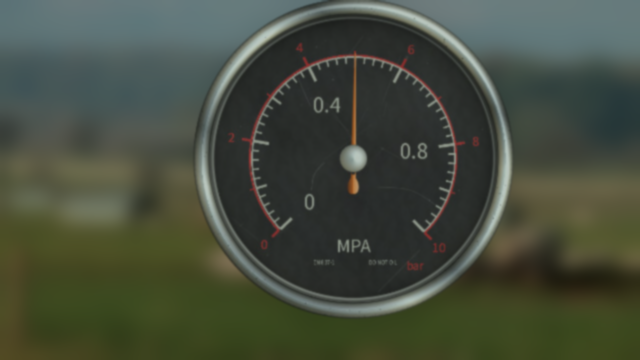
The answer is 0.5 MPa
